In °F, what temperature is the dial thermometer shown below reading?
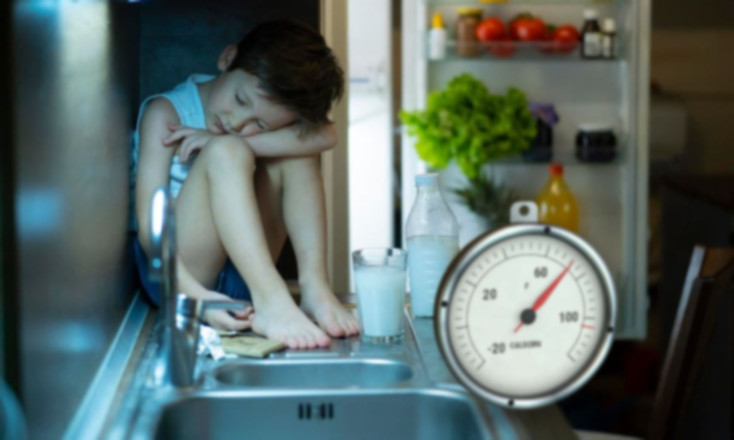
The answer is 72 °F
